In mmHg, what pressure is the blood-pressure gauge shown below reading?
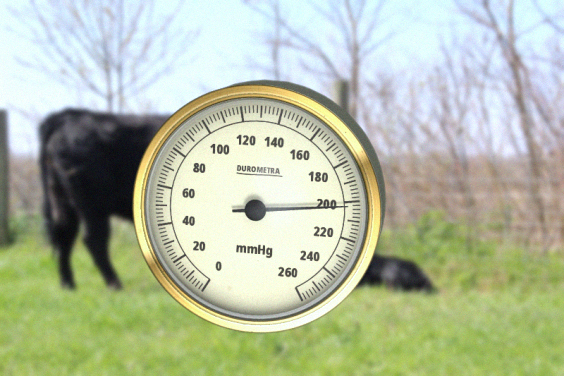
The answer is 202 mmHg
